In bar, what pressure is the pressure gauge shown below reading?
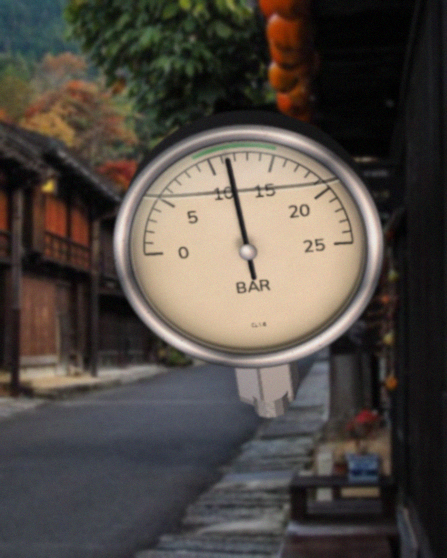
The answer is 11.5 bar
